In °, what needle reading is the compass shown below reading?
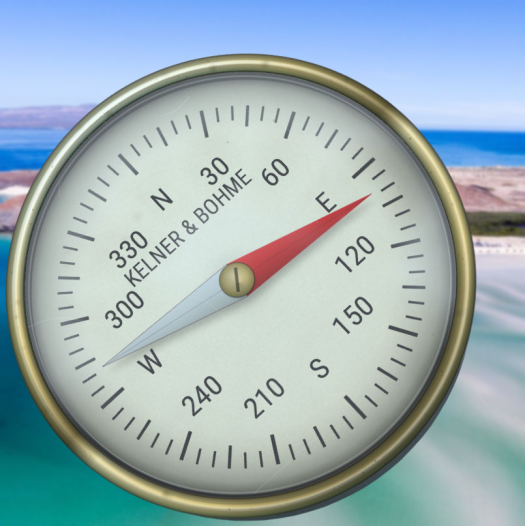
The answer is 100 °
